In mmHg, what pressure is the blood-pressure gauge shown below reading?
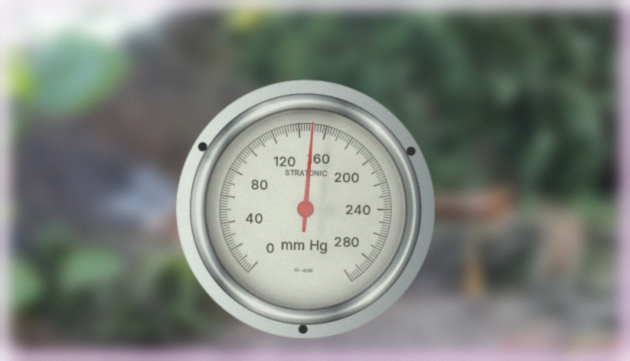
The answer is 150 mmHg
